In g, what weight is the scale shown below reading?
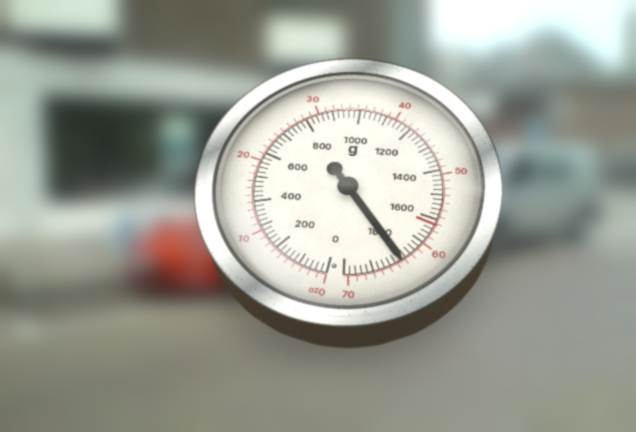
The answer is 1800 g
